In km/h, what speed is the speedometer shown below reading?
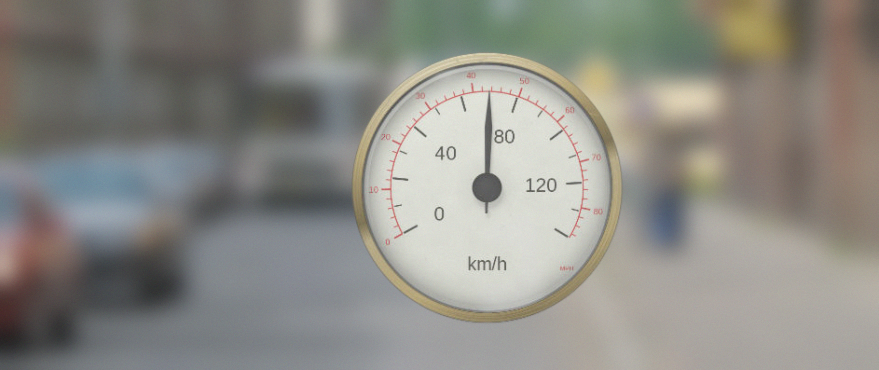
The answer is 70 km/h
